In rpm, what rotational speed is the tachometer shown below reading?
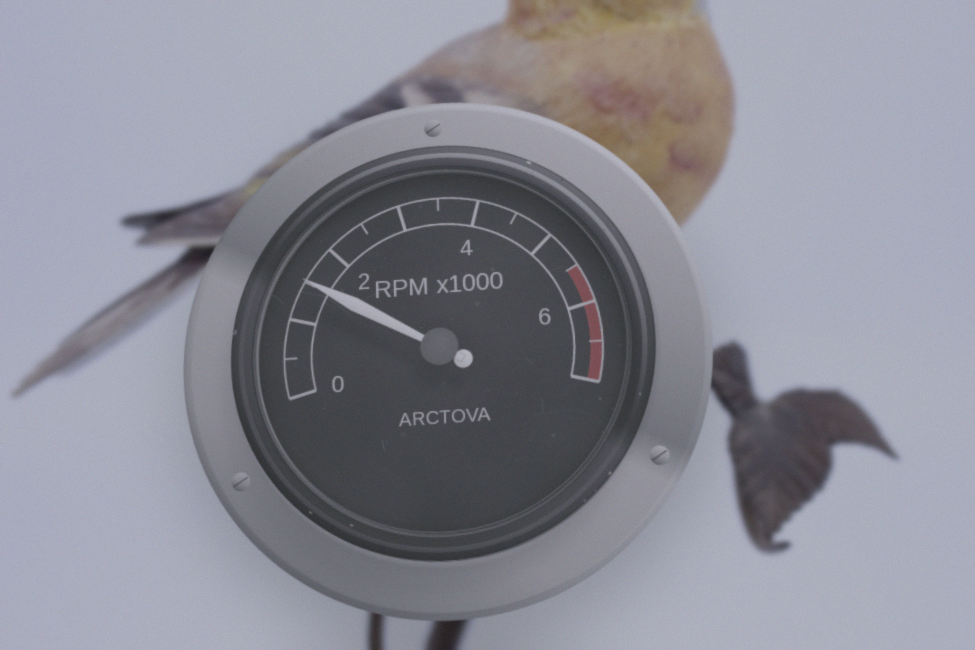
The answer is 1500 rpm
